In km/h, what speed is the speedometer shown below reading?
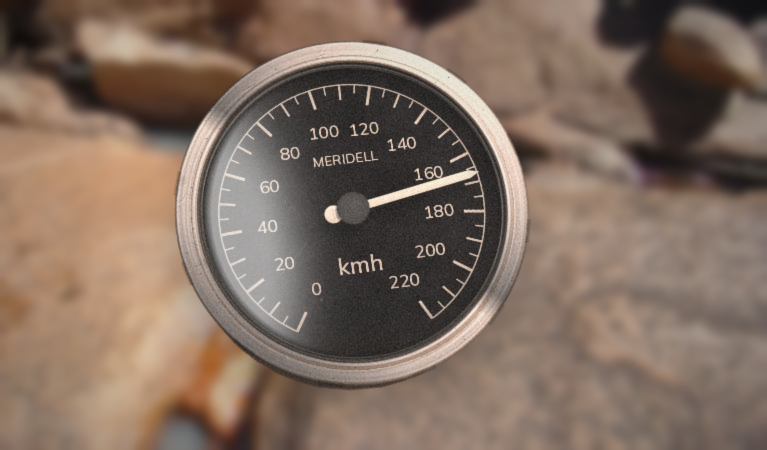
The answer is 167.5 km/h
